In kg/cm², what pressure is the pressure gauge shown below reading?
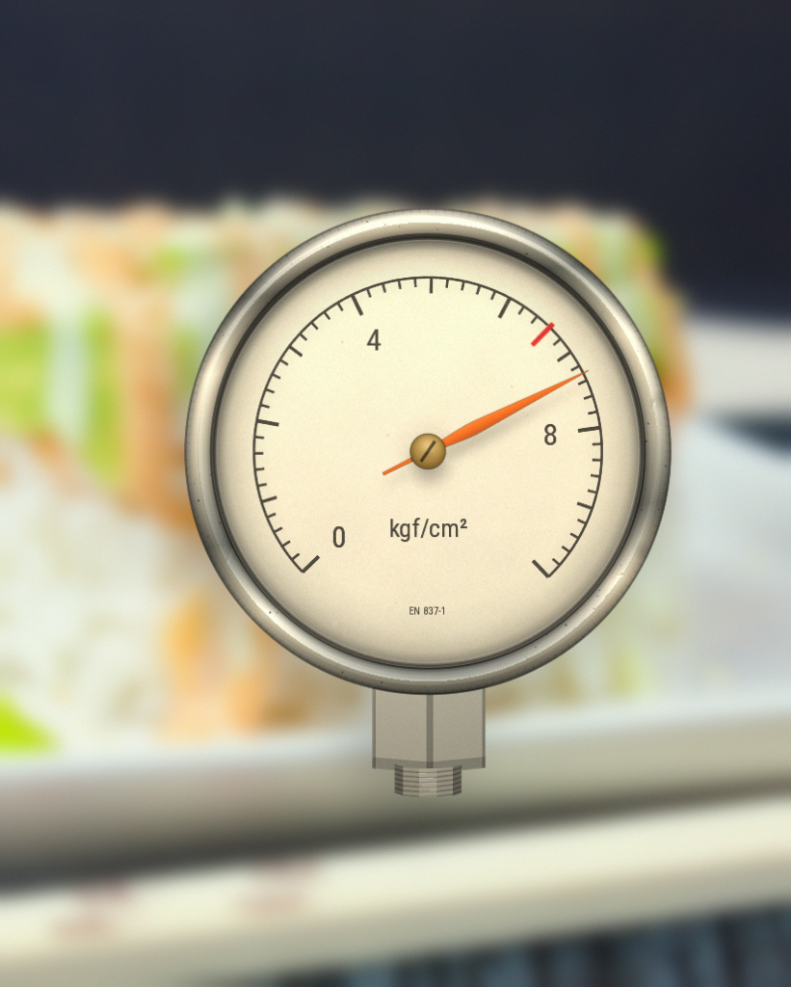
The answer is 7.3 kg/cm²
